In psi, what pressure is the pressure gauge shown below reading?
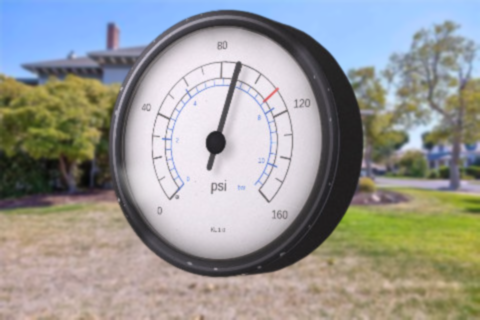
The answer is 90 psi
